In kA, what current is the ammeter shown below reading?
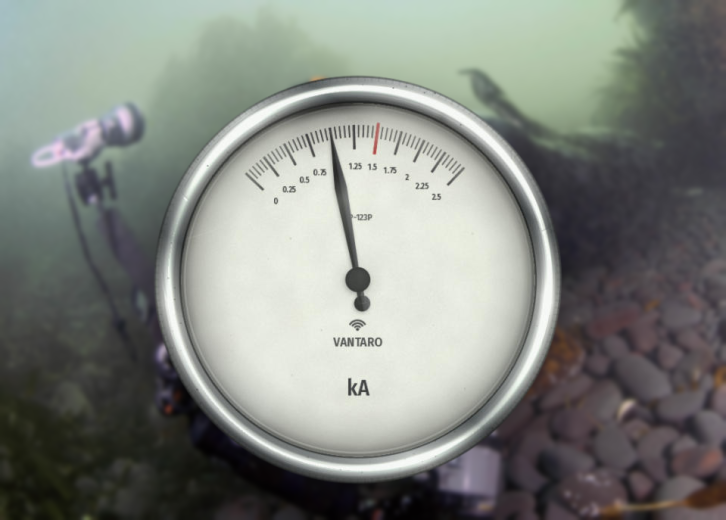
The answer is 1 kA
